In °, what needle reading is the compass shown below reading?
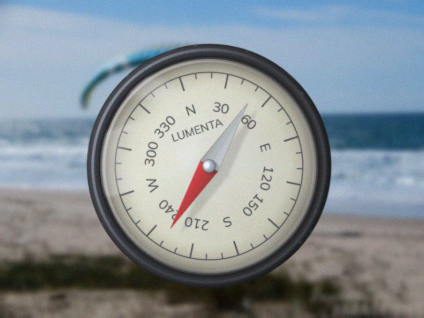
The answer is 230 °
